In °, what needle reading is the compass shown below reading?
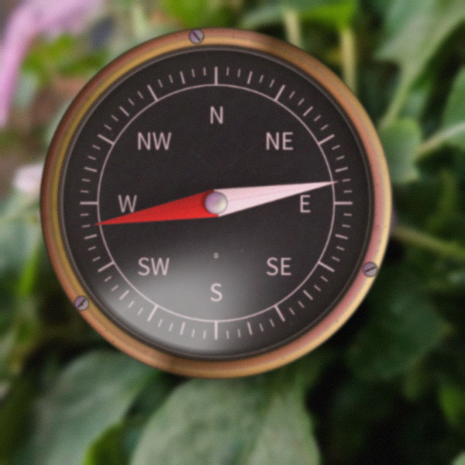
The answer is 260 °
